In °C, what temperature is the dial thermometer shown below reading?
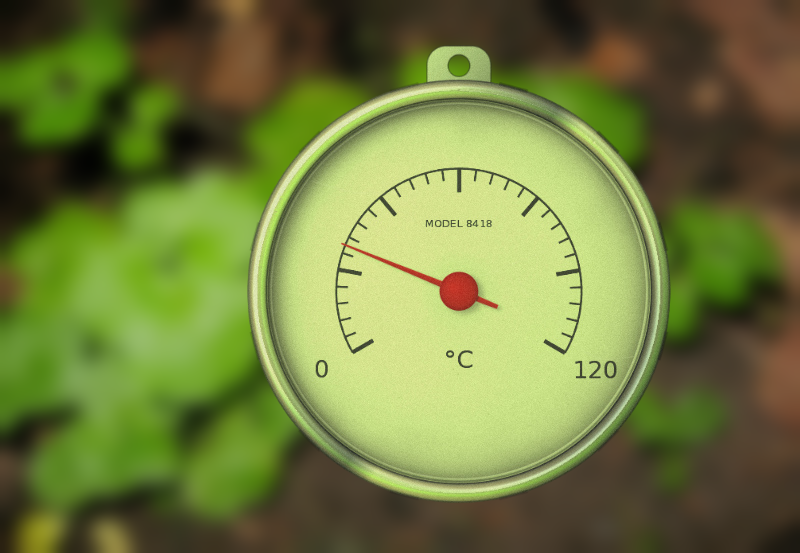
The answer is 26 °C
